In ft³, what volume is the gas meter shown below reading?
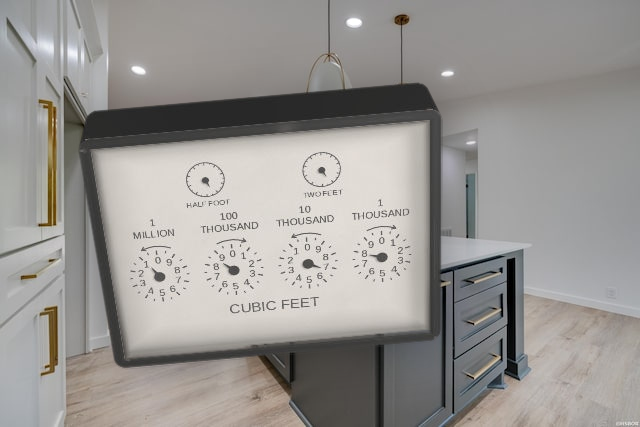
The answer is 86800 ft³
